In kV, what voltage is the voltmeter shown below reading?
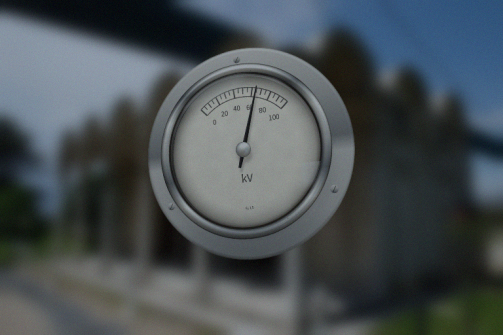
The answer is 65 kV
